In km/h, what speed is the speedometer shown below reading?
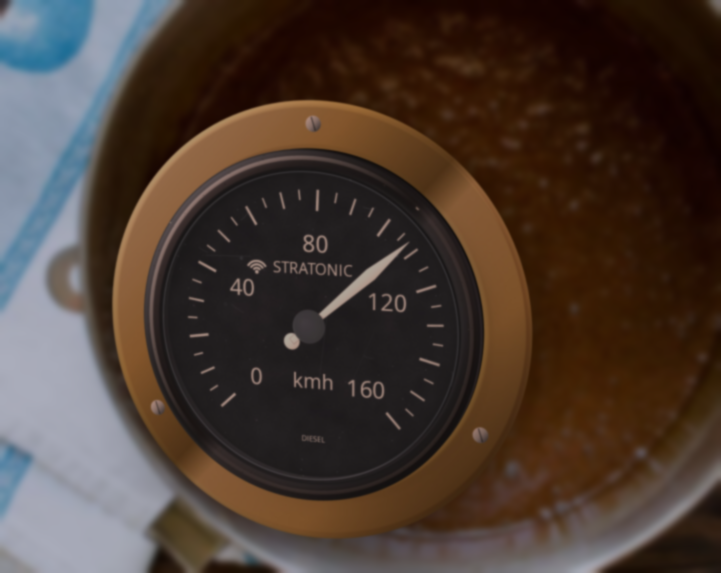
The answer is 107.5 km/h
